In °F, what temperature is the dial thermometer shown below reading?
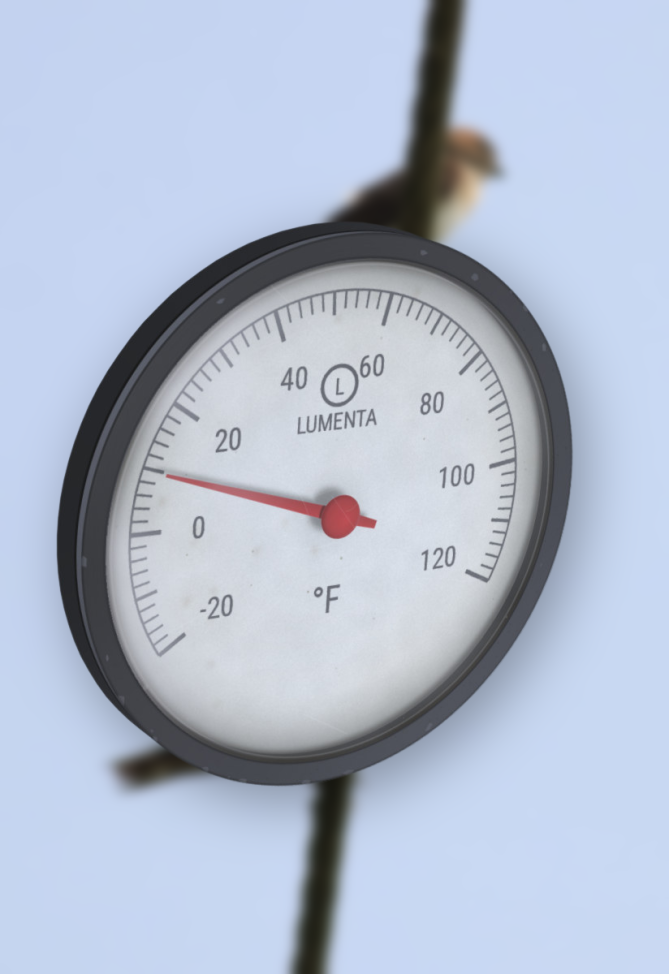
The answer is 10 °F
